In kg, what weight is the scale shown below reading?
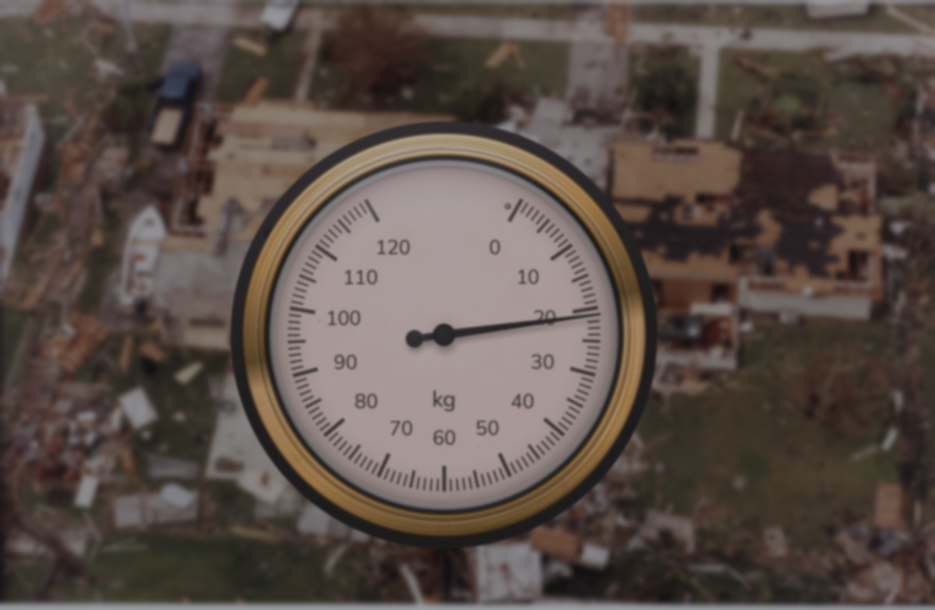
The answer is 21 kg
